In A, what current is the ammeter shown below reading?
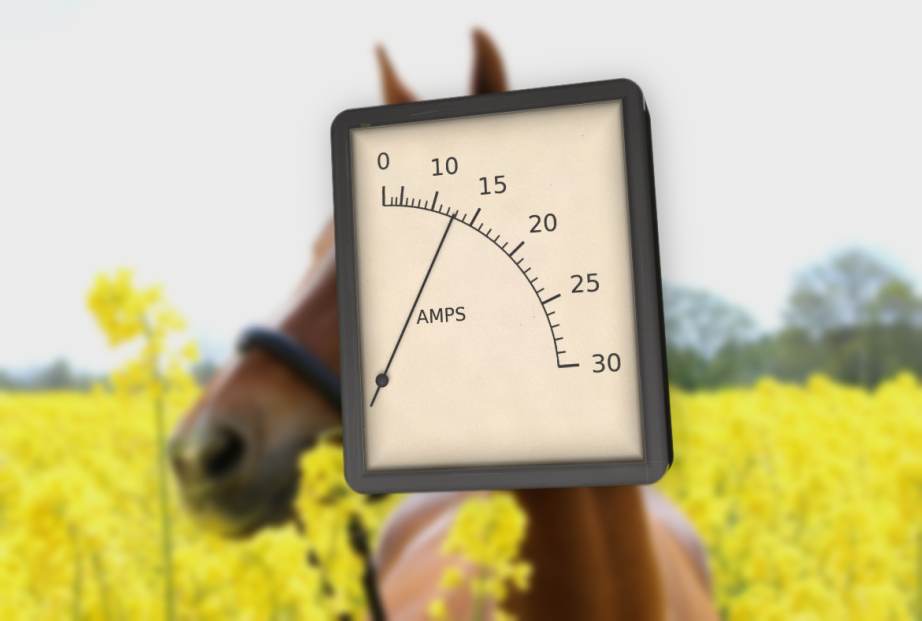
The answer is 13 A
